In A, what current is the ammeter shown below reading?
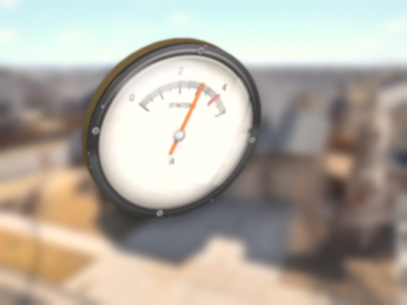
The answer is 3 A
